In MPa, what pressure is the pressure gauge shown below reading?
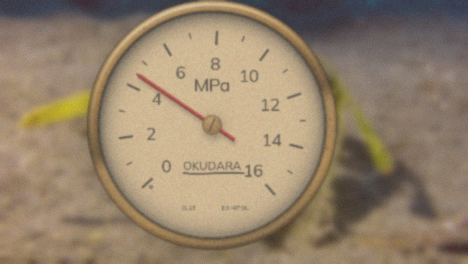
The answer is 4.5 MPa
